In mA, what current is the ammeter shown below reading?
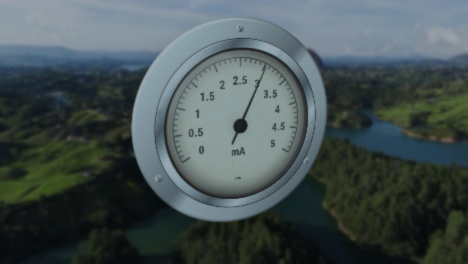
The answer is 3 mA
